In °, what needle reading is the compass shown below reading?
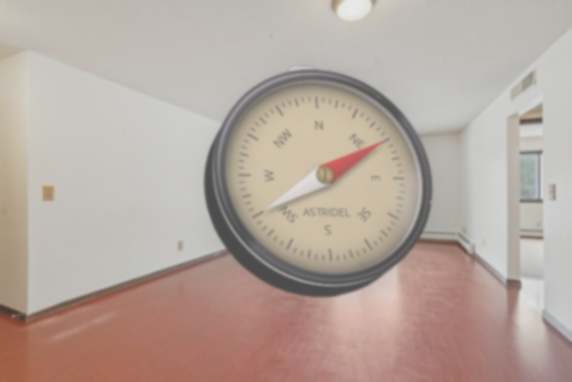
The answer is 60 °
